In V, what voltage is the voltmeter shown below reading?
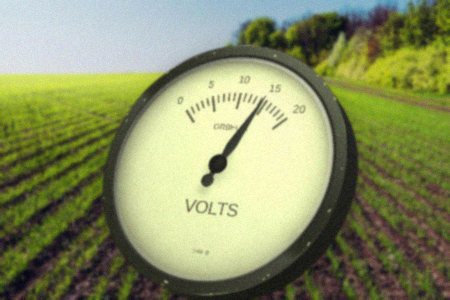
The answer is 15 V
